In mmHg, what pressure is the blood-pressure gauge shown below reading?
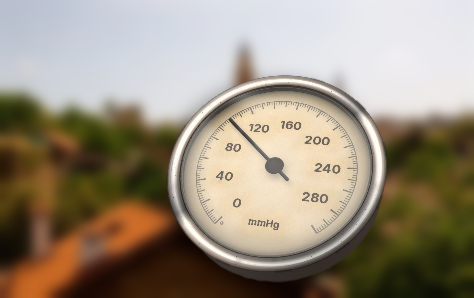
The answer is 100 mmHg
